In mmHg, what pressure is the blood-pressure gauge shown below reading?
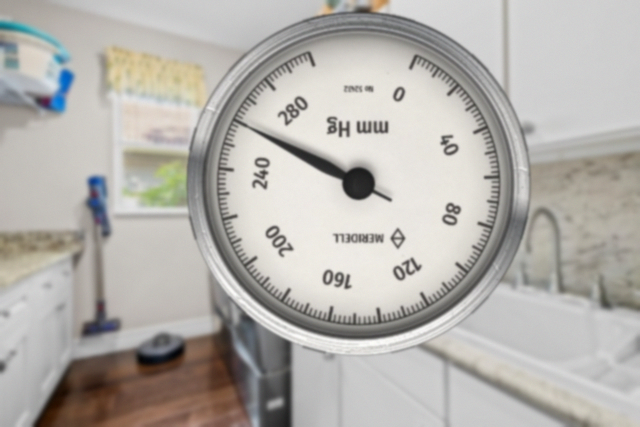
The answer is 260 mmHg
